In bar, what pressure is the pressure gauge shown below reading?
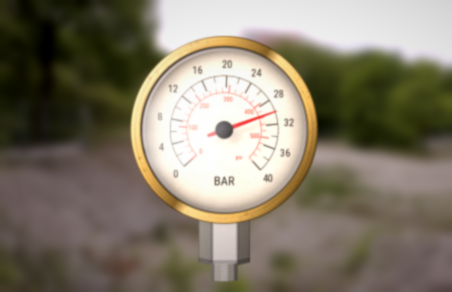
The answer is 30 bar
